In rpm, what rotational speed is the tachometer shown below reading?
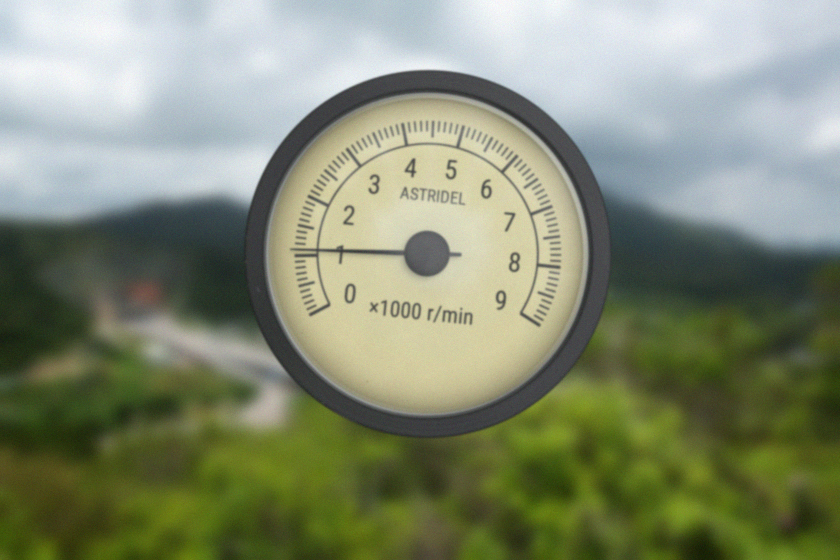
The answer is 1100 rpm
